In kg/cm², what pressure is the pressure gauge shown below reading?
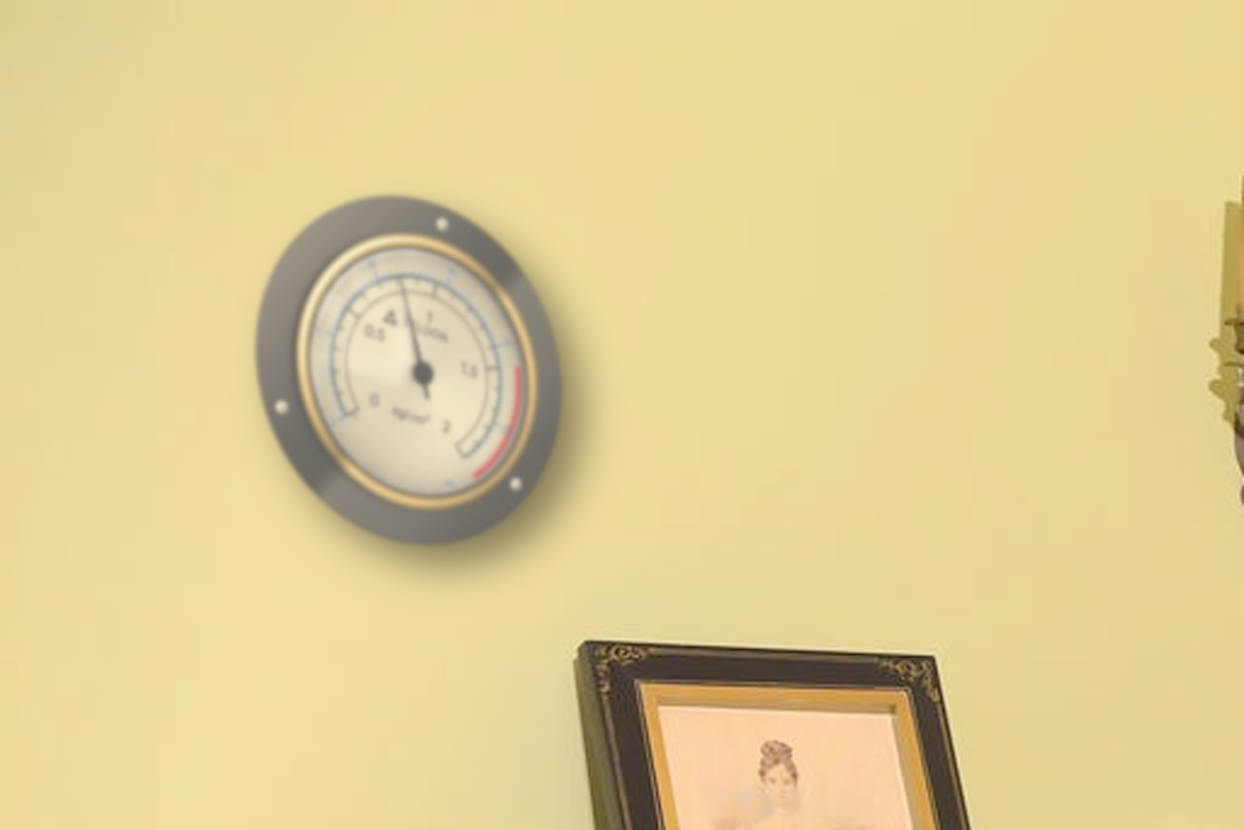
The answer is 0.8 kg/cm²
